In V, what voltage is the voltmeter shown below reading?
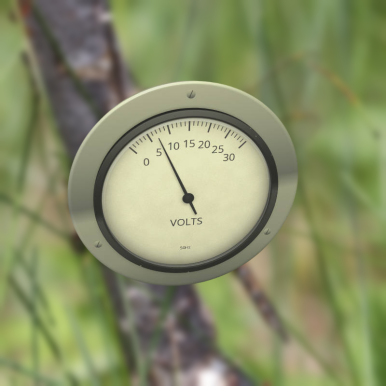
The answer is 7 V
